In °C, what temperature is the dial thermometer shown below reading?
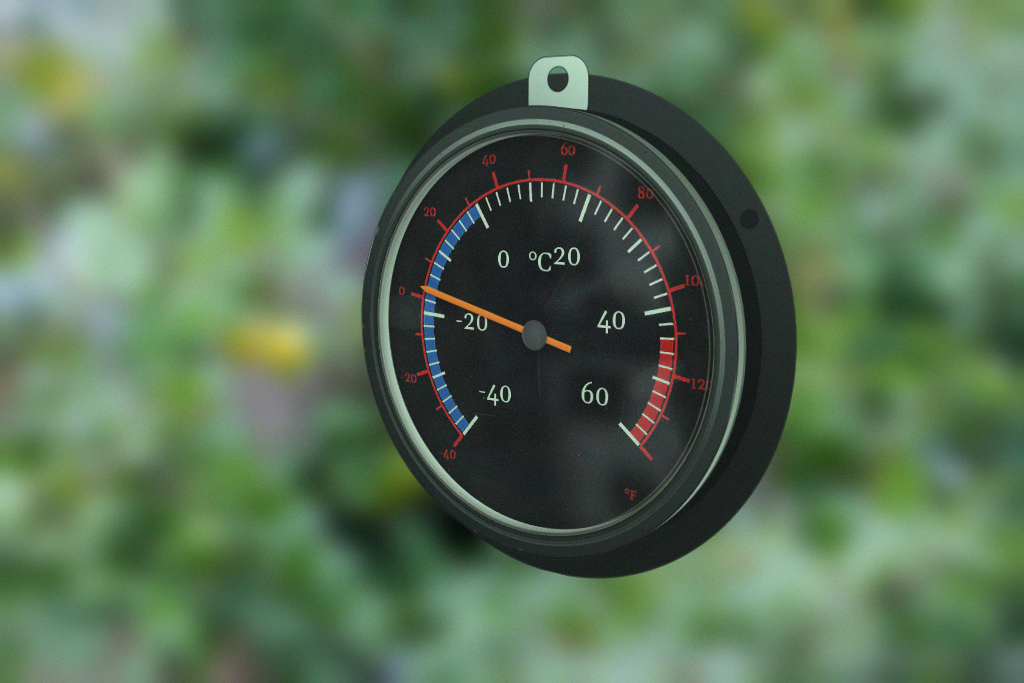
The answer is -16 °C
